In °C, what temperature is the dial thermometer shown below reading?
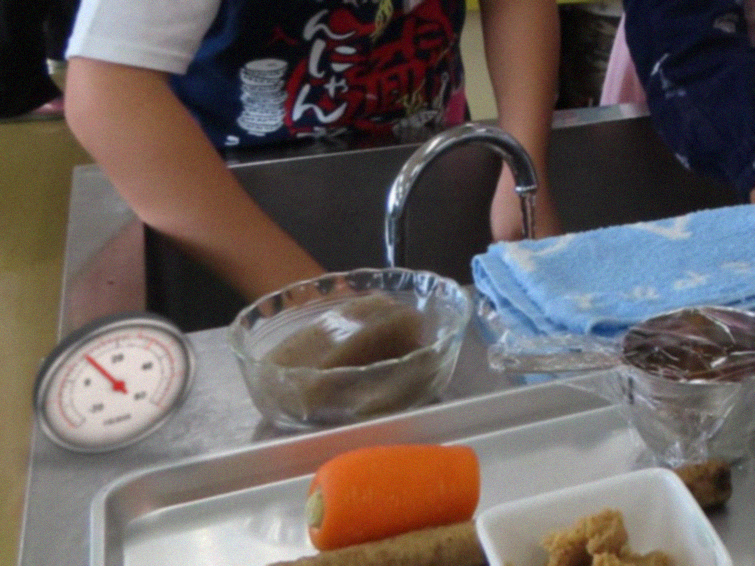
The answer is 10 °C
